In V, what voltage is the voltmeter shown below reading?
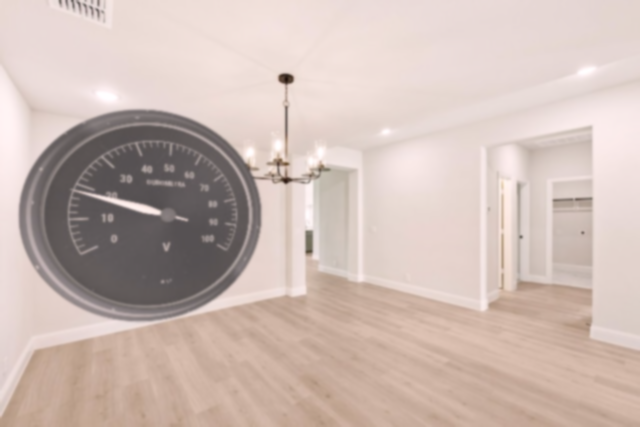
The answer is 18 V
